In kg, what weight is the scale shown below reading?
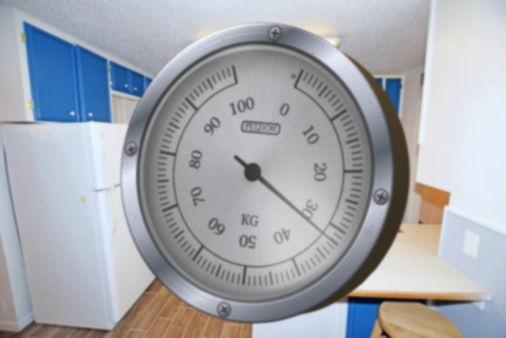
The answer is 32 kg
